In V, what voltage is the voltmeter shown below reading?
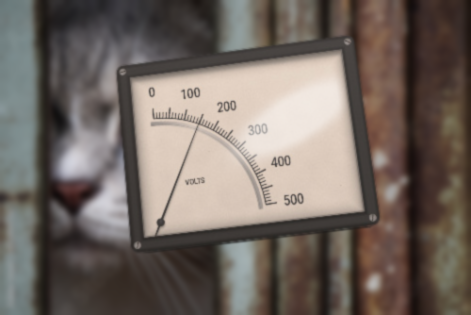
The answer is 150 V
